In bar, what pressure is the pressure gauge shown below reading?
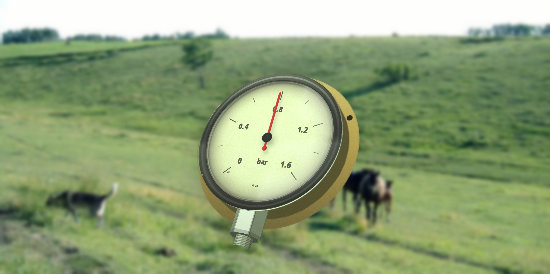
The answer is 0.8 bar
